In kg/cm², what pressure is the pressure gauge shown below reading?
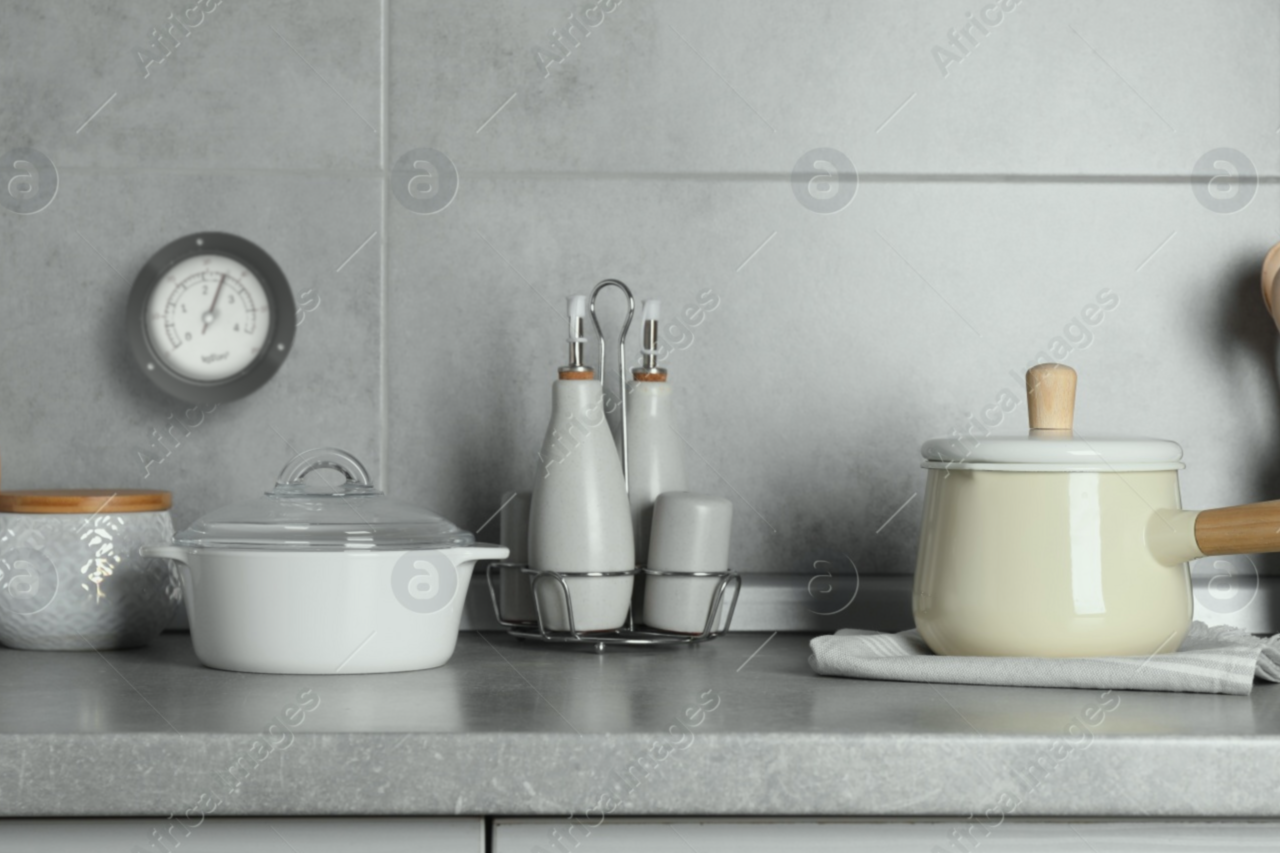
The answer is 2.5 kg/cm²
